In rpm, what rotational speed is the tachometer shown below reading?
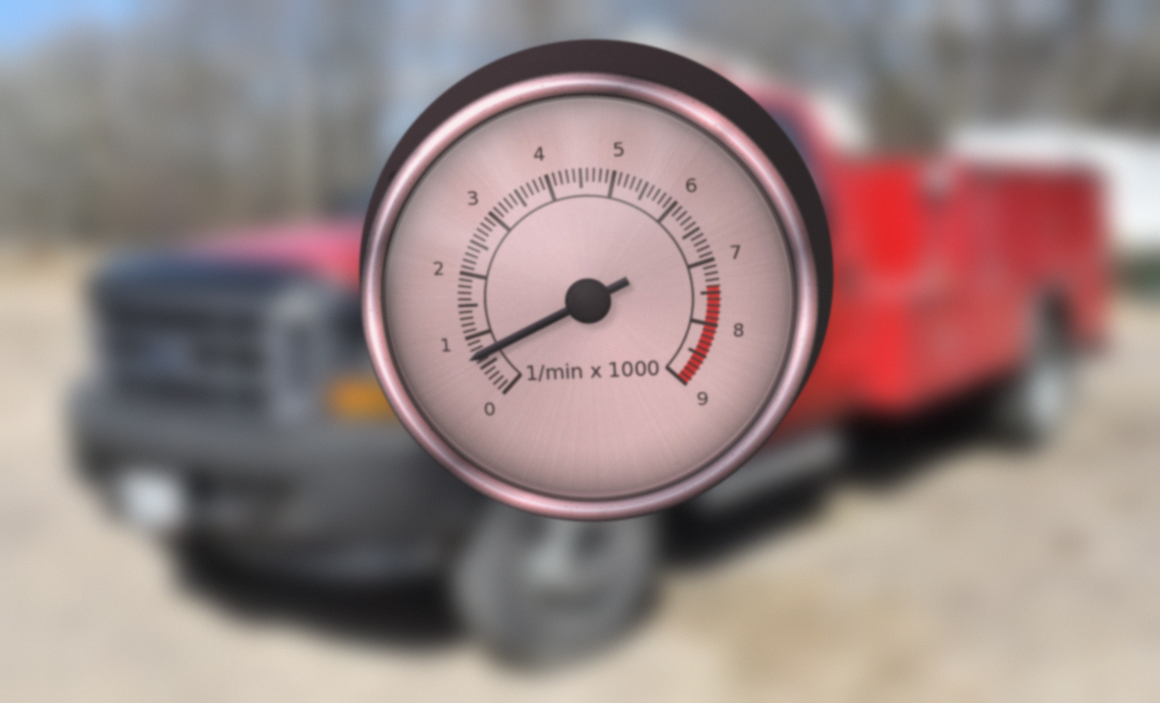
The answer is 700 rpm
